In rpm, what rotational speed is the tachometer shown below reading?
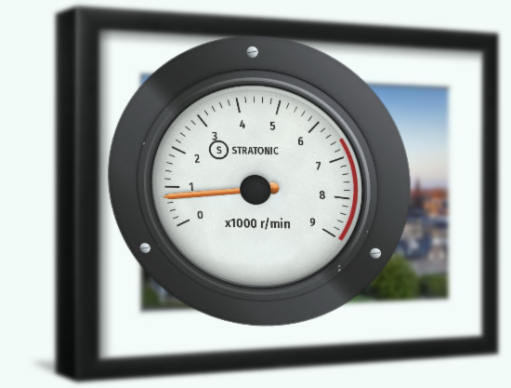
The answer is 800 rpm
